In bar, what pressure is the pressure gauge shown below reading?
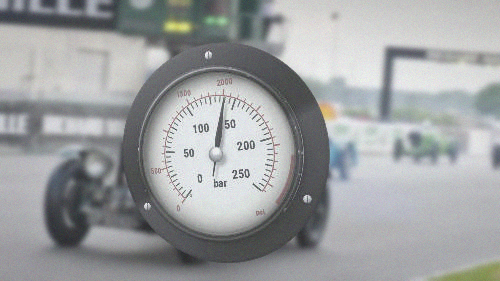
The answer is 140 bar
